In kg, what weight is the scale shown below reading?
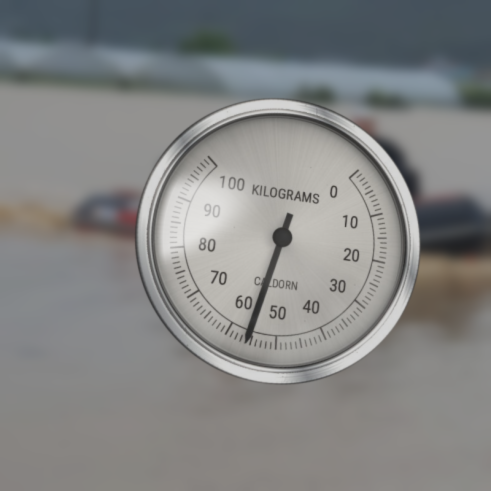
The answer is 56 kg
